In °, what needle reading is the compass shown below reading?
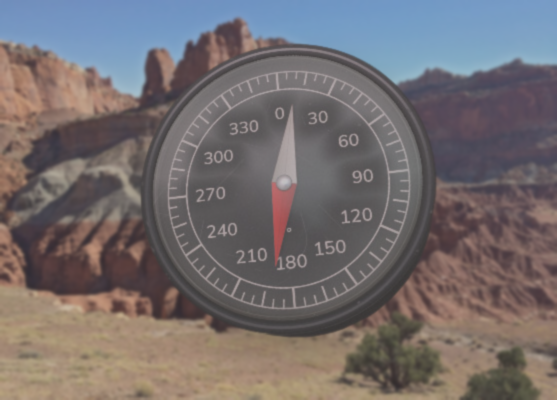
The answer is 190 °
